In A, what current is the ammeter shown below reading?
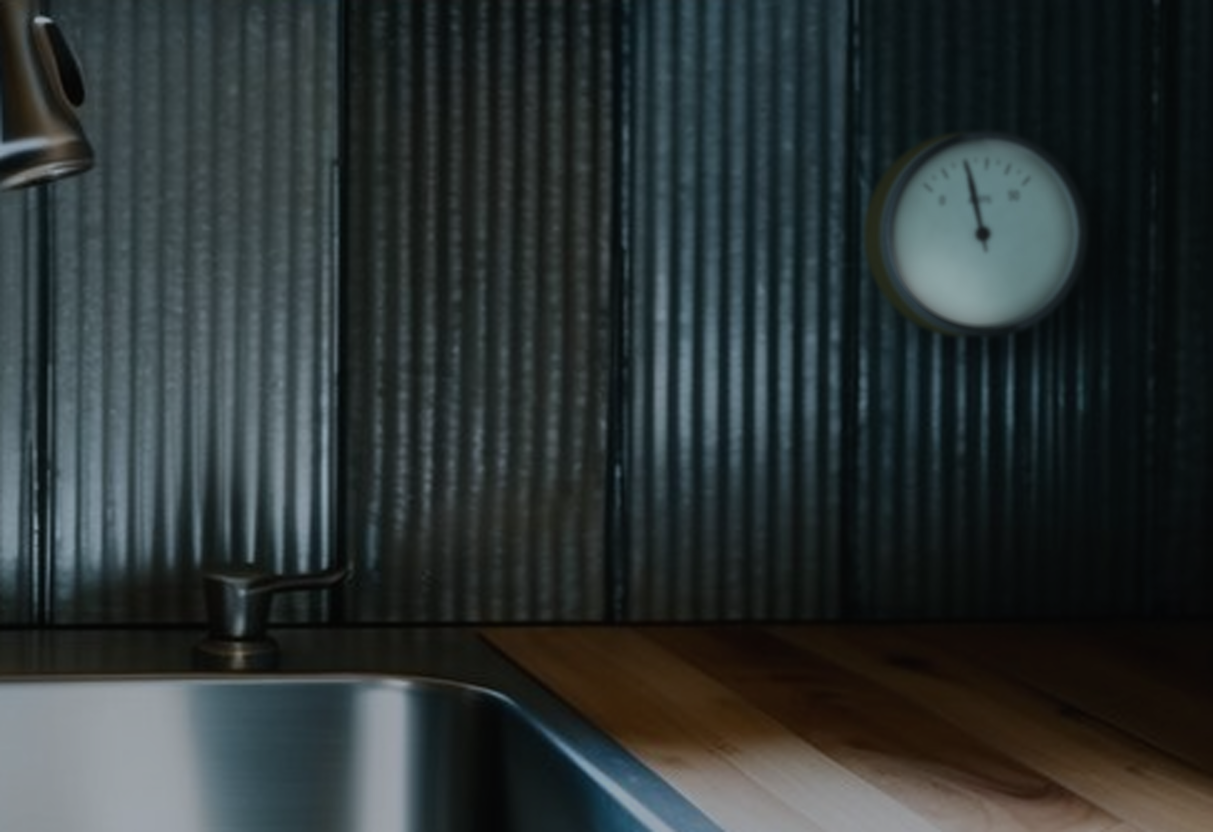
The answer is 20 A
